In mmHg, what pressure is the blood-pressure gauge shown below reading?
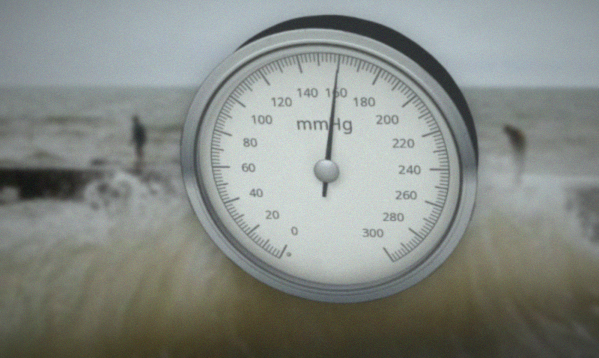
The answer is 160 mmHg
